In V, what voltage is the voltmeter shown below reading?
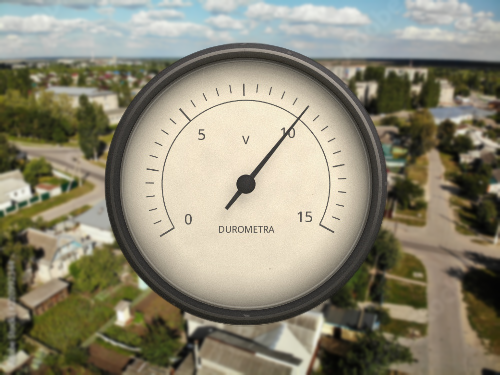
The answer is 10 V
